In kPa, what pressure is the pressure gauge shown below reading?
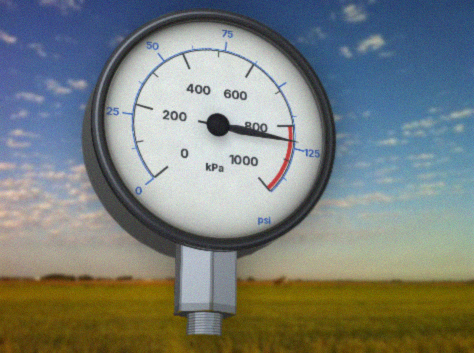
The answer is 850 kPa
